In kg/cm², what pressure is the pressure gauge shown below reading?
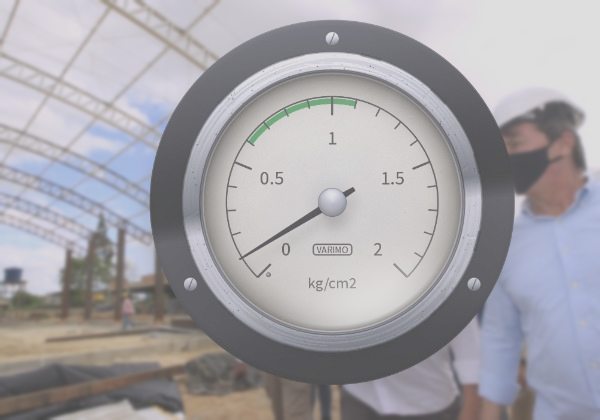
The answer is 0.1 kg/cm²
